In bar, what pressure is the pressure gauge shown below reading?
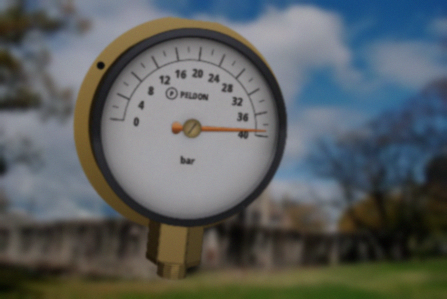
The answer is 39 bar
